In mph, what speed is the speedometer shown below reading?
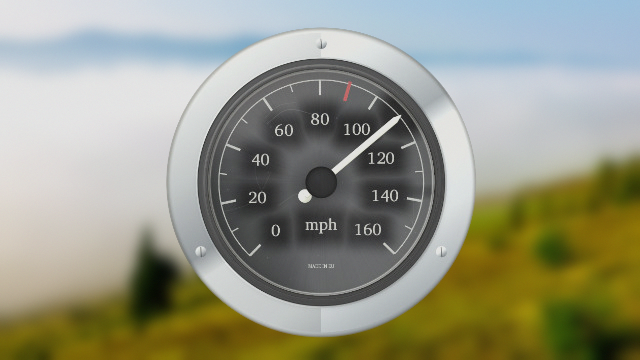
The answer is 110 mph
